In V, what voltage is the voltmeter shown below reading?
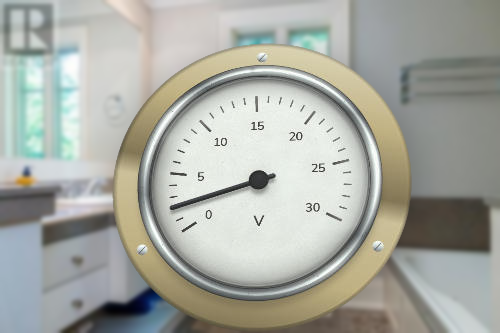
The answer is 2 V
